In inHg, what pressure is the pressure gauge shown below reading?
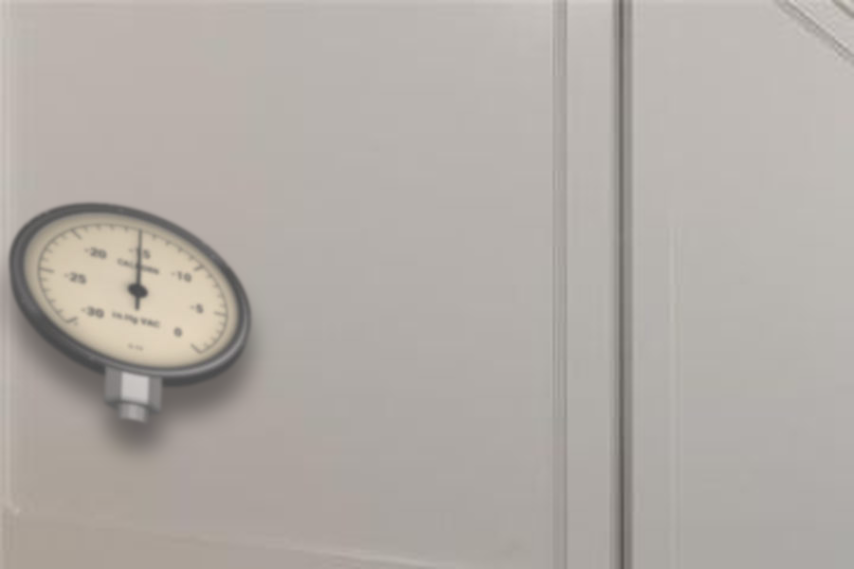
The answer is -15 inHg
